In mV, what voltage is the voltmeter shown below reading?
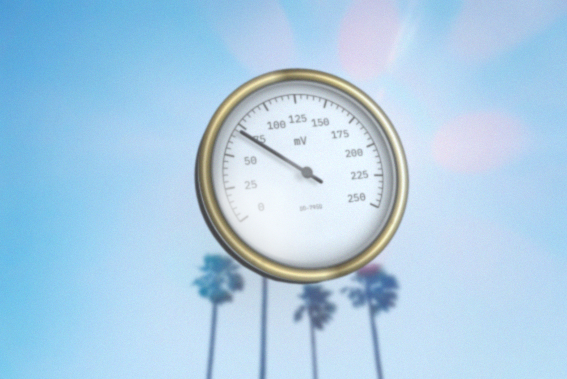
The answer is 70 mV
